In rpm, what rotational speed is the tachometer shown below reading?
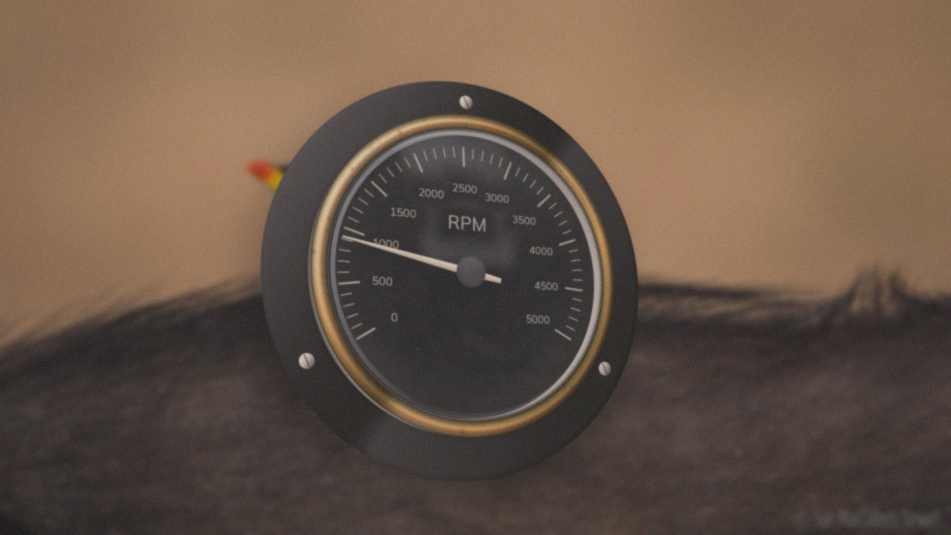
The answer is 900 rpm
